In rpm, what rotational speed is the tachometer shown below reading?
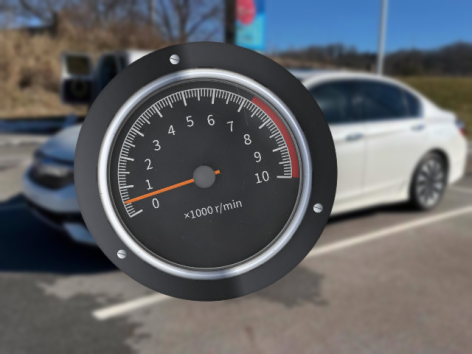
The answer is 500 rpm
